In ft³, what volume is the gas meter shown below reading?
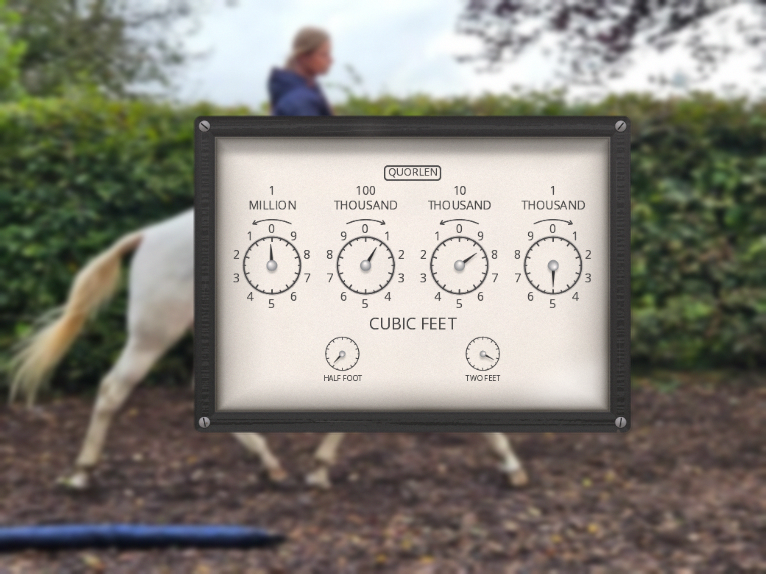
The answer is 8500 ft³
